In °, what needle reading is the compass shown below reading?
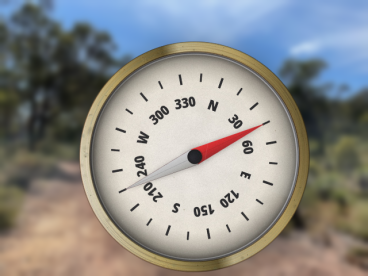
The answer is 45 °
